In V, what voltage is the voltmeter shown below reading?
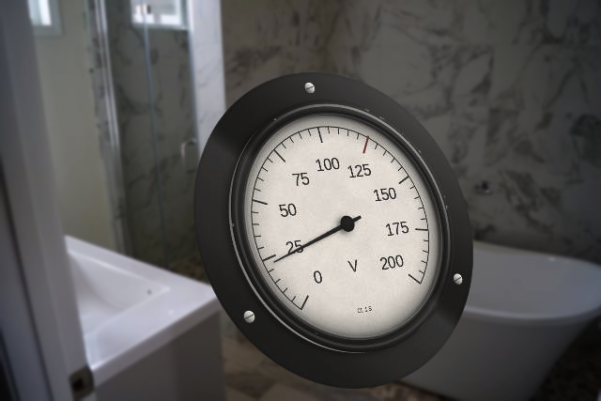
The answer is 22.5 V
